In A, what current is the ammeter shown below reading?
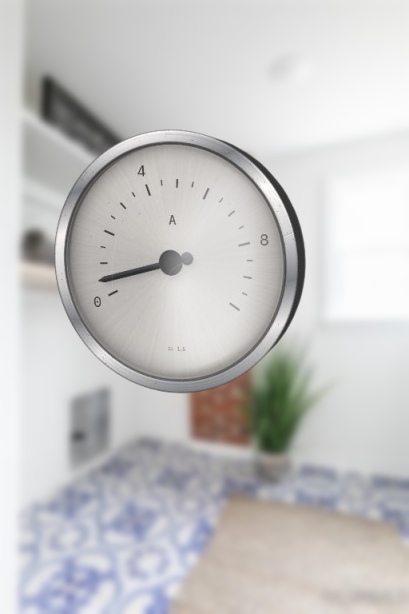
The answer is 0.5 A
